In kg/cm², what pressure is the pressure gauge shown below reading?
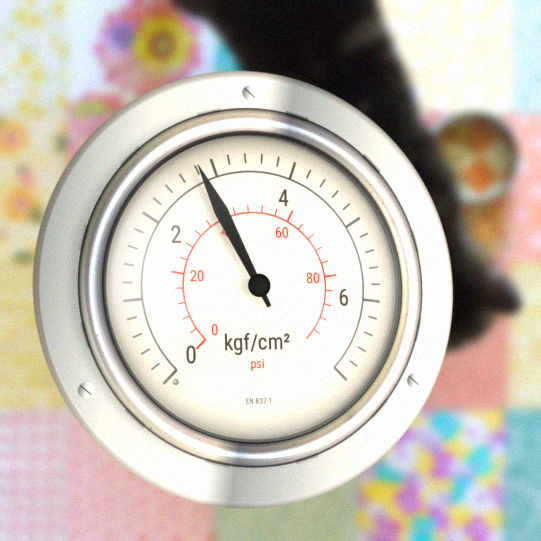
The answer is 2.8 kg/cm²
